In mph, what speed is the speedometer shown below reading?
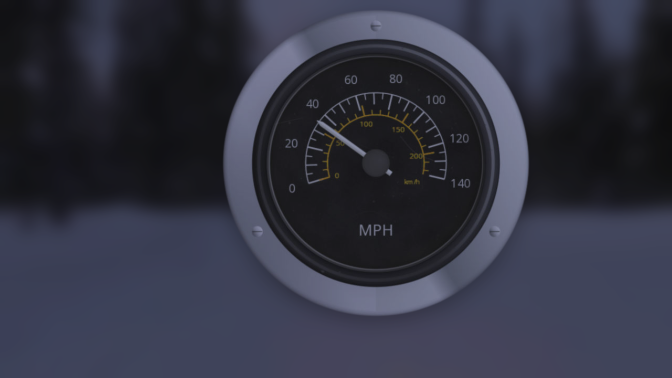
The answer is 35 mph
